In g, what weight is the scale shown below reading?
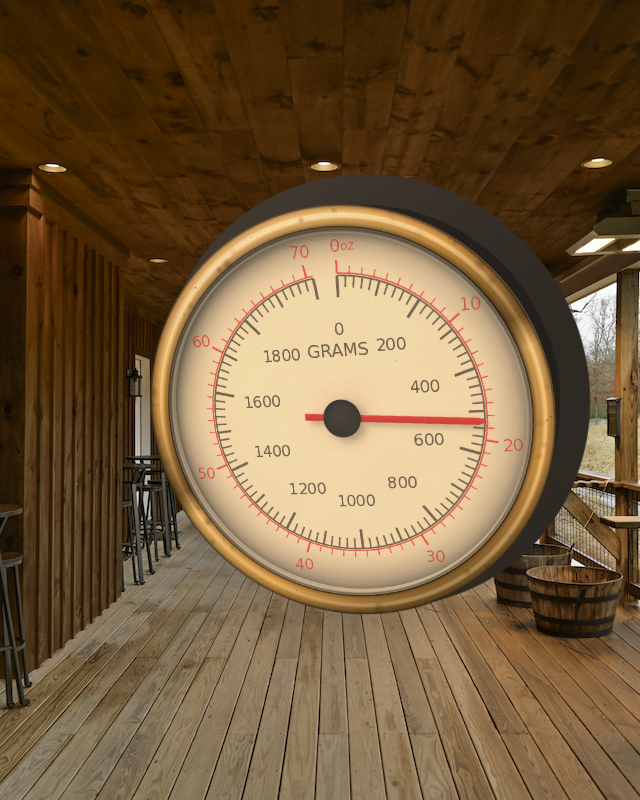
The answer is 520 g
